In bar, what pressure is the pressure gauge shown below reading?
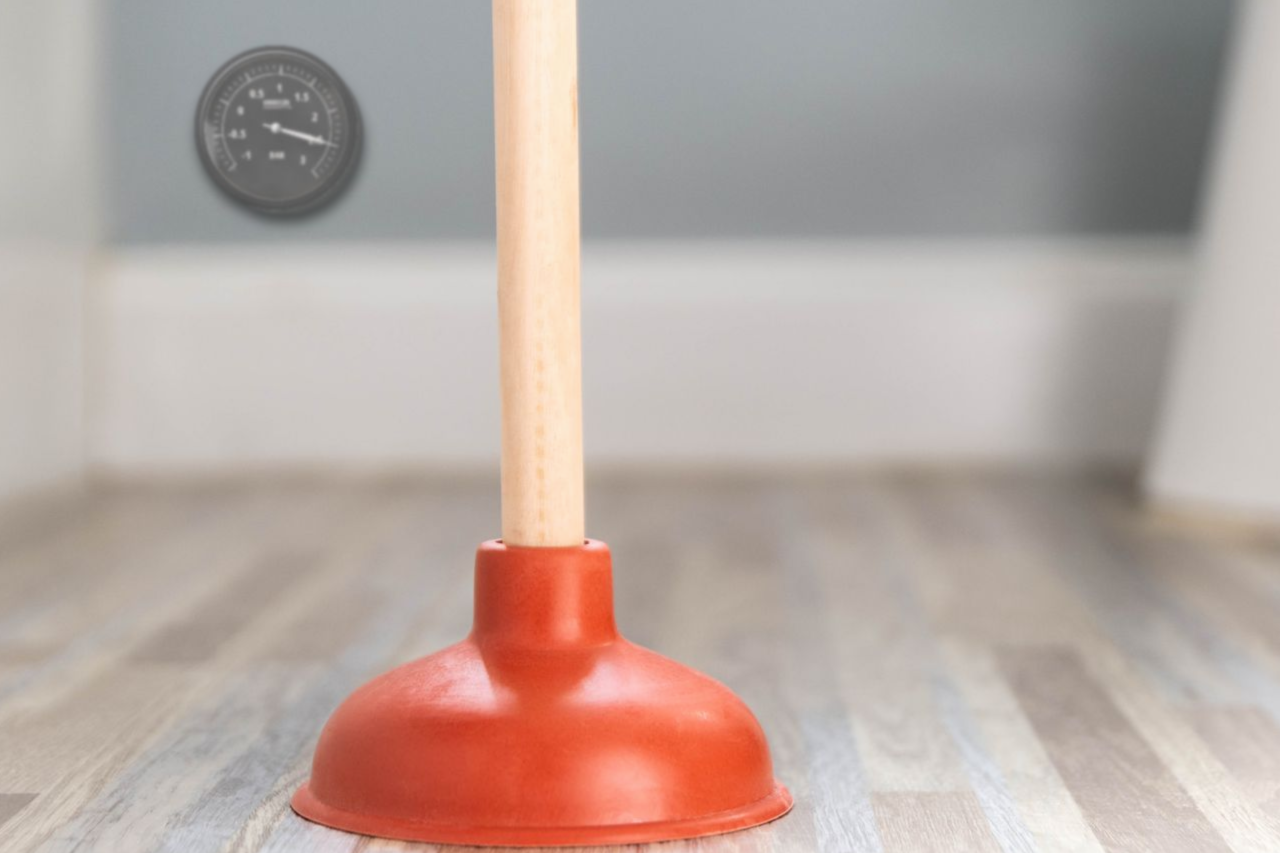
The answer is 2.5 bar
